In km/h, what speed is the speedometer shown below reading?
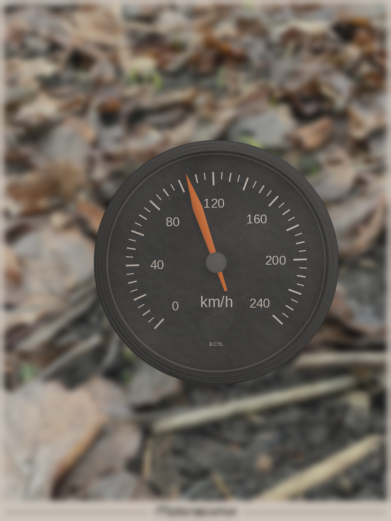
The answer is 105 km/h
